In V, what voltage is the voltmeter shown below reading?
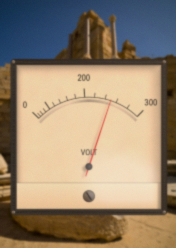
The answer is 250 V
